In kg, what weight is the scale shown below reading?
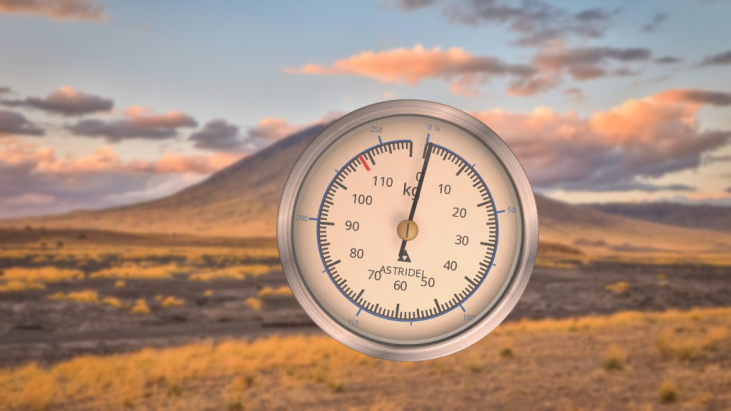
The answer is 1 kg
